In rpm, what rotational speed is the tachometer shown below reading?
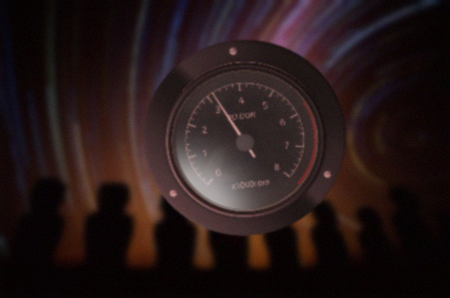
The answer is 3200 rpm
